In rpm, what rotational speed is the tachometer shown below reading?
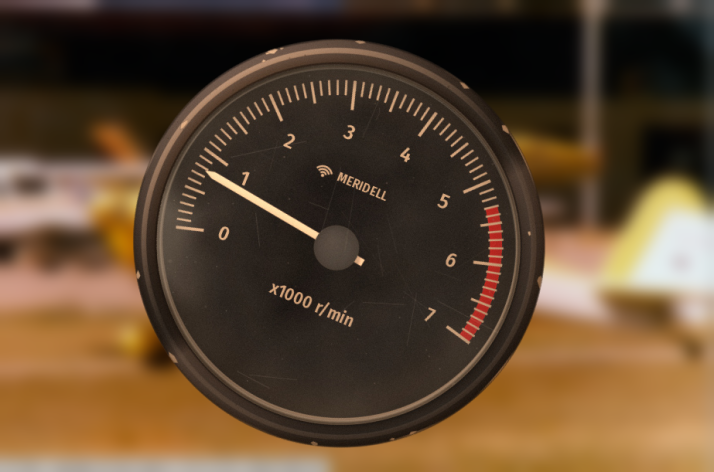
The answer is 800 rpm
